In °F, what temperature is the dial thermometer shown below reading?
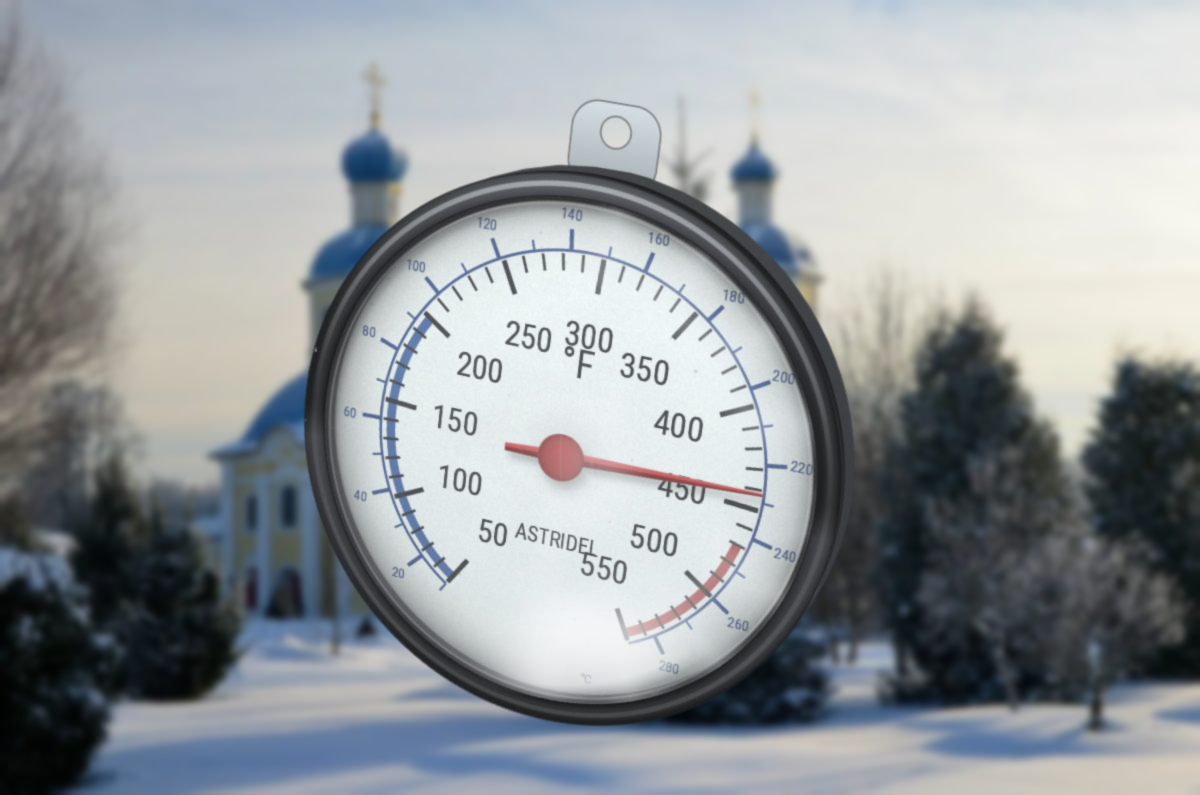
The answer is 440 °F
